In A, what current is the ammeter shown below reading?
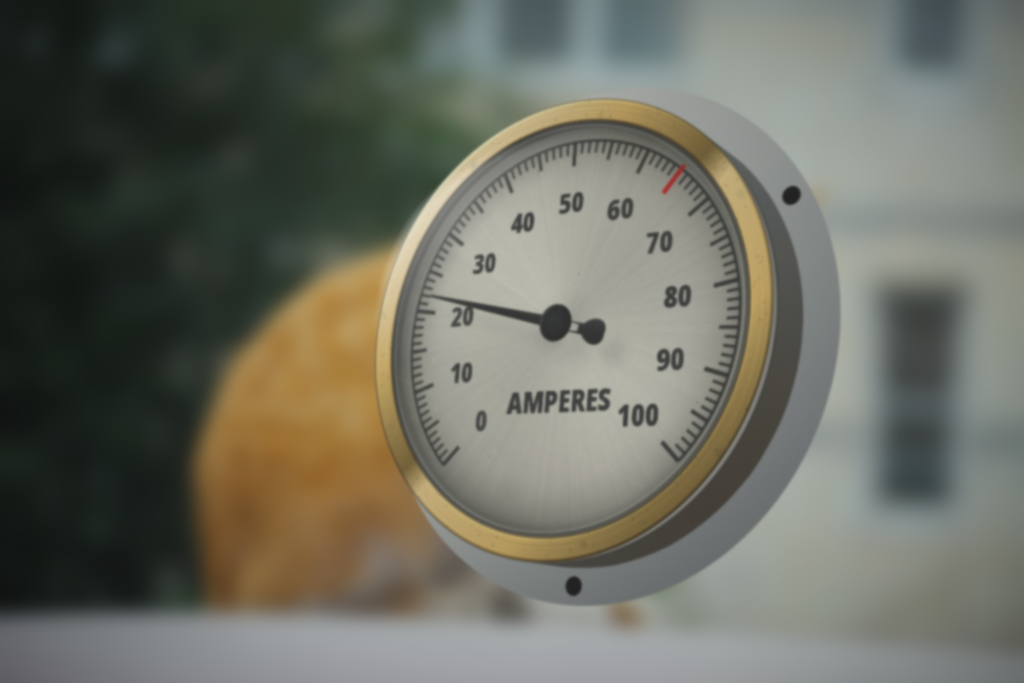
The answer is 22 A
